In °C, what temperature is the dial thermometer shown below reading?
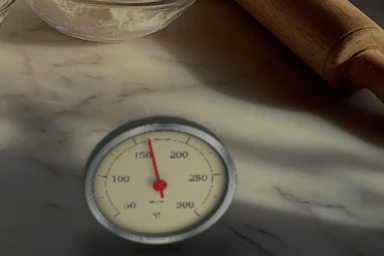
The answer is 162.5 °C
